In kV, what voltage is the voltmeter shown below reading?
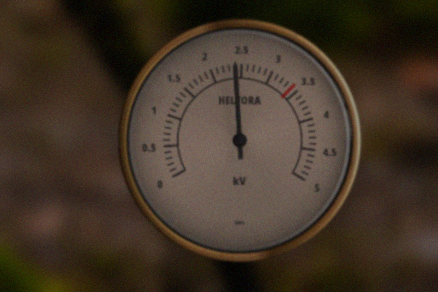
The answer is 2.4 kV
